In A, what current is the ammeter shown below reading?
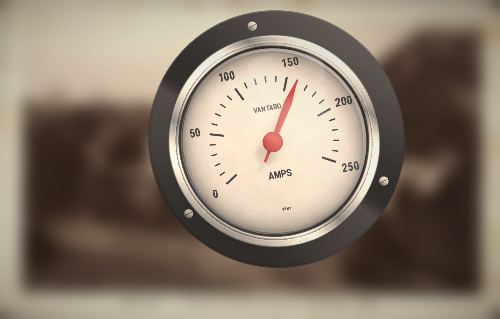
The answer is 160 A
